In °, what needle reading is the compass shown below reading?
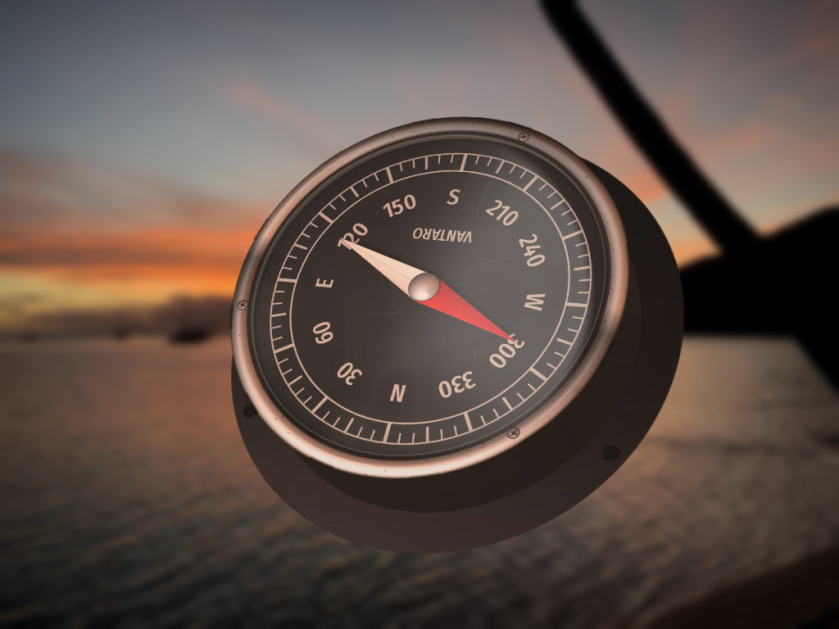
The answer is 295 °
